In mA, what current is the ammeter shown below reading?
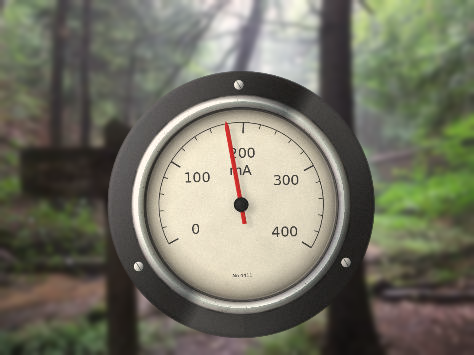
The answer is 180 mA
